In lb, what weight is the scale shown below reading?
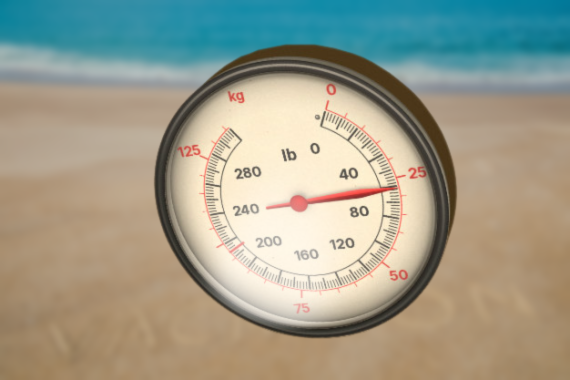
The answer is 60 lb
